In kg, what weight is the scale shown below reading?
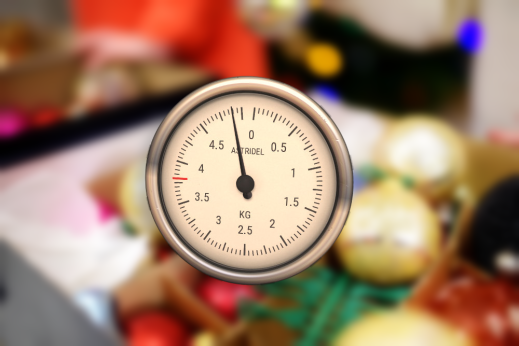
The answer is 4.9 kg
